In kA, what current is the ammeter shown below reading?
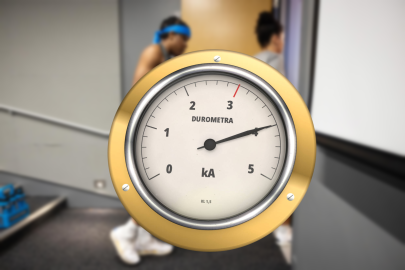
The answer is 4 kA
